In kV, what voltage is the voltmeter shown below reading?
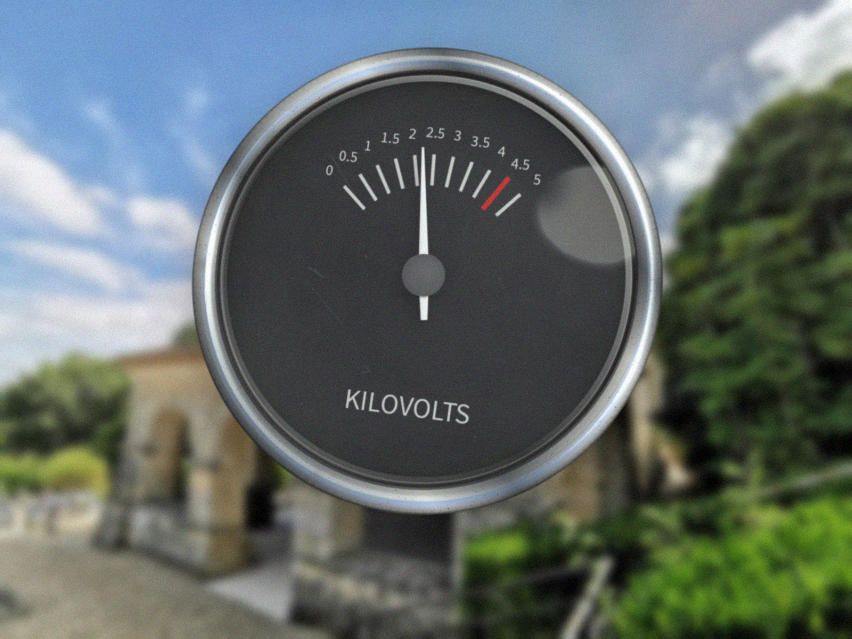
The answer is 2.25 kV
